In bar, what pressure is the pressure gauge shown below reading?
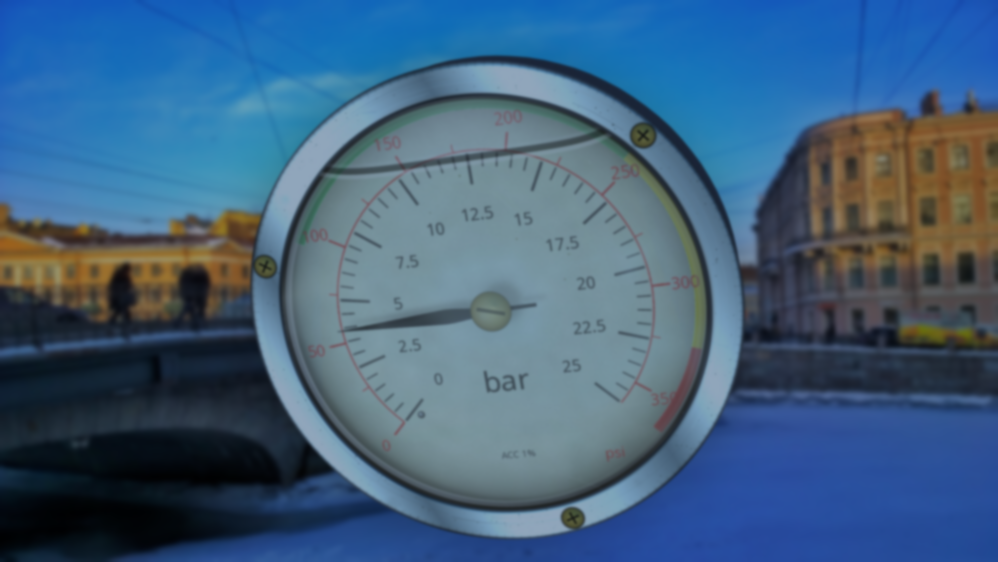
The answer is 4 bar
